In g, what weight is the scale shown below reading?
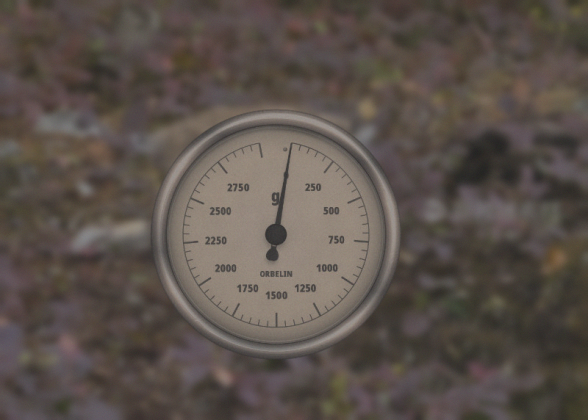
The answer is 0 g
